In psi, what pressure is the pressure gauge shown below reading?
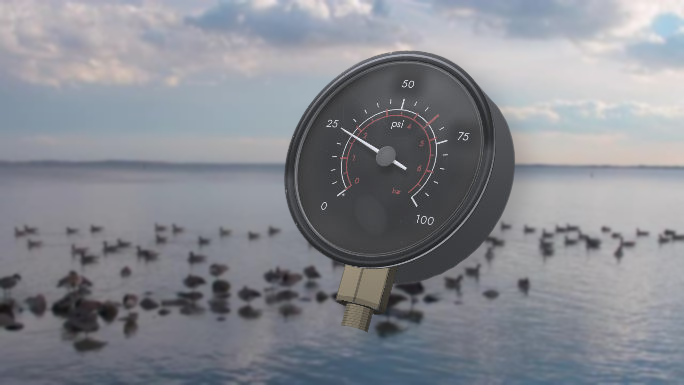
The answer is 25 psi
